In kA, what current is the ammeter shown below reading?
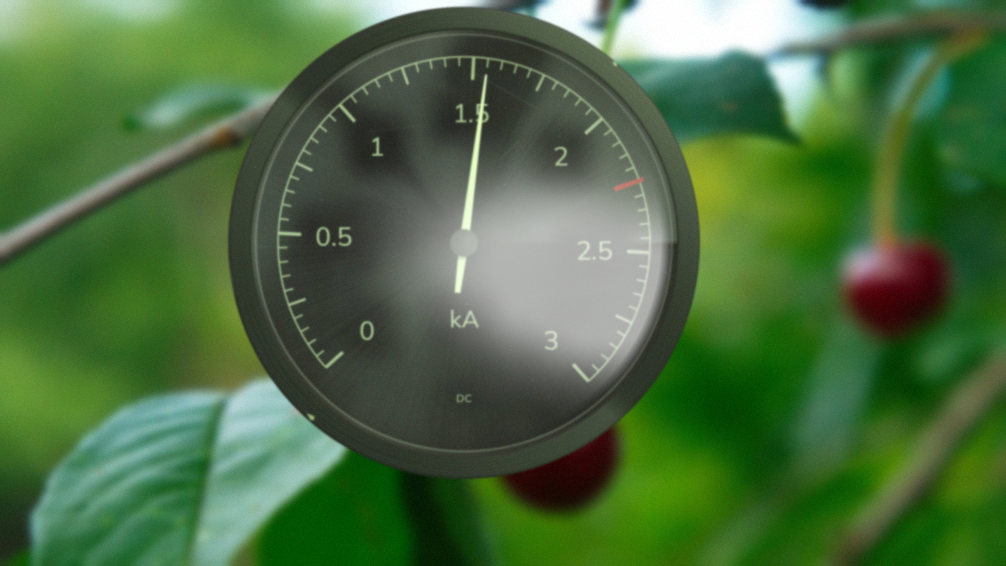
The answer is 1.55 kA
